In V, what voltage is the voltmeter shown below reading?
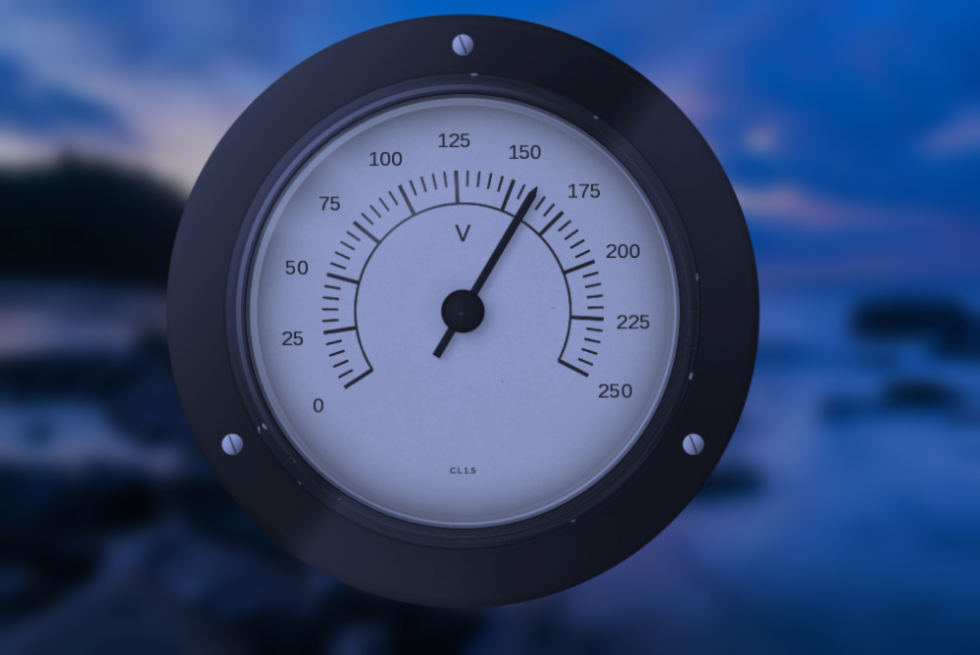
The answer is 160 V
